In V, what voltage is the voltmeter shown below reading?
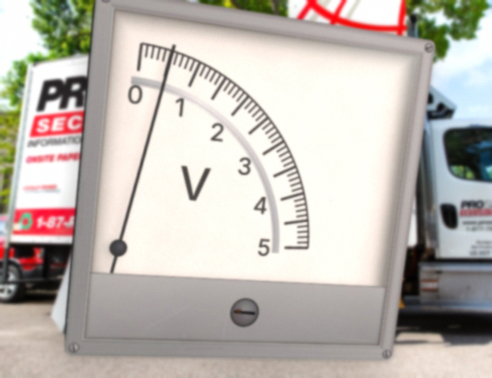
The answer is 0.5 V
